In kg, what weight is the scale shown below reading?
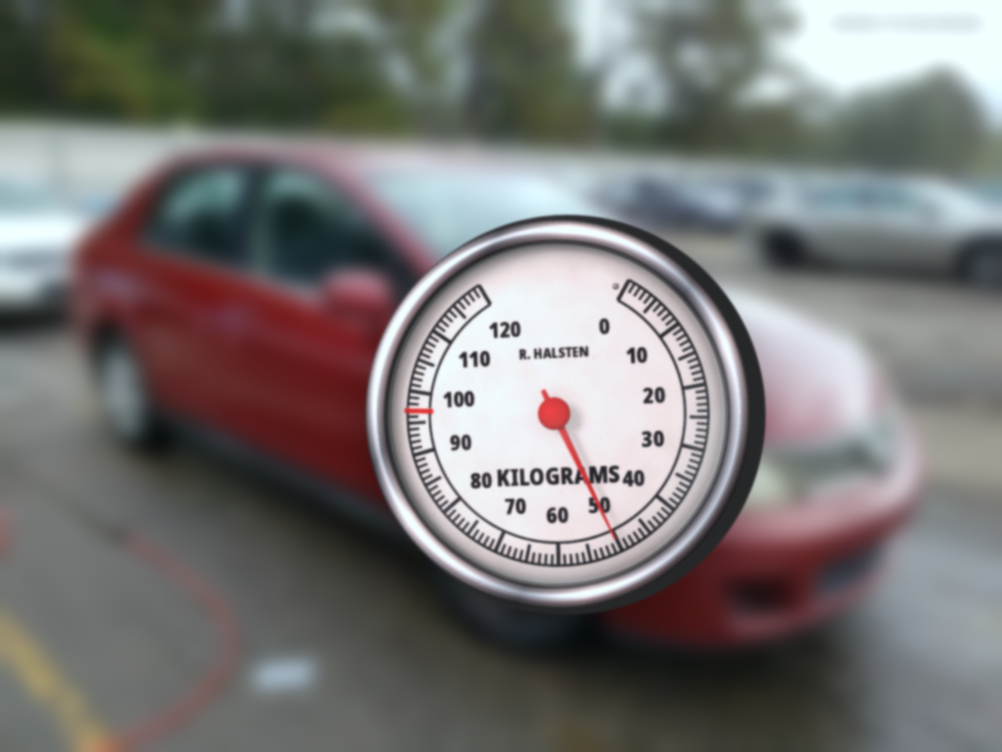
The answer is 50 kg
